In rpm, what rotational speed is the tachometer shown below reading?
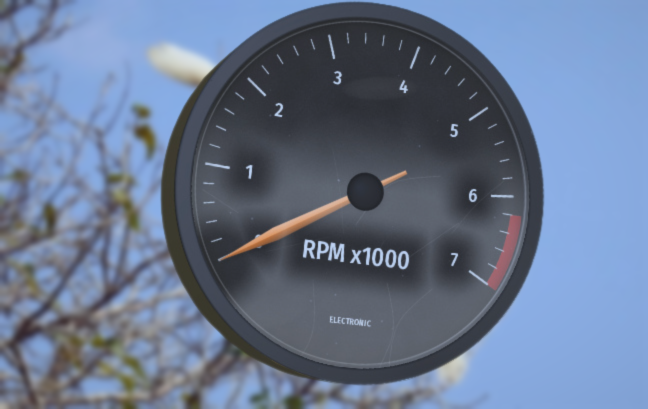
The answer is 0 rpm
